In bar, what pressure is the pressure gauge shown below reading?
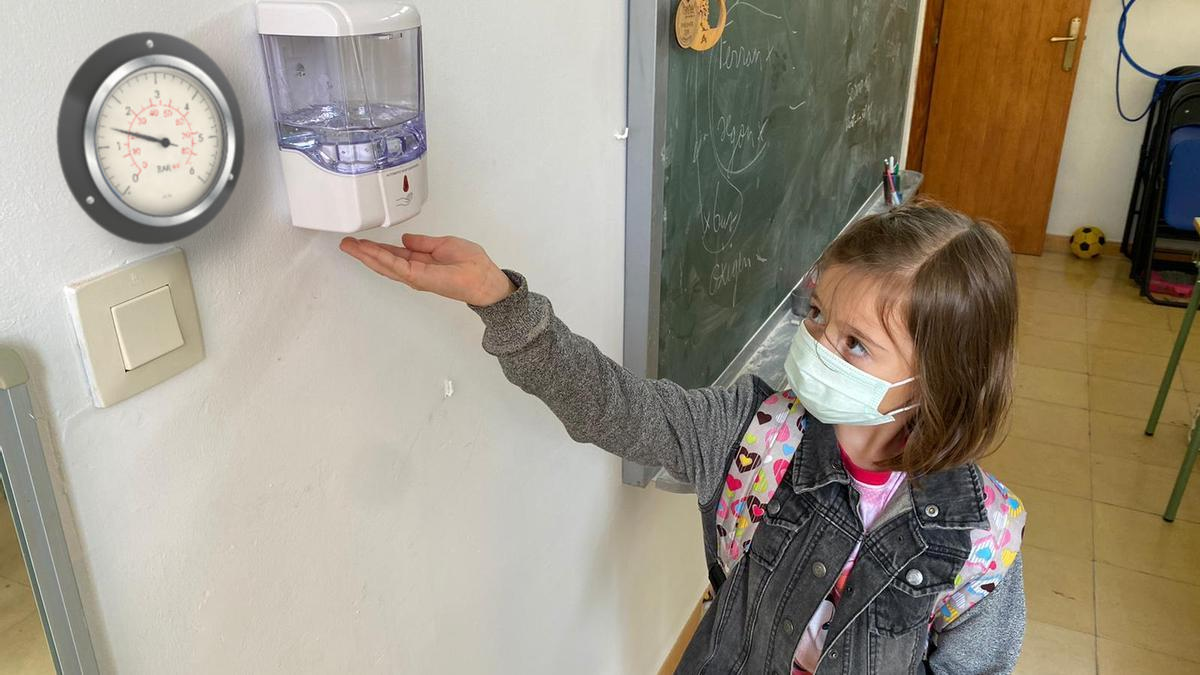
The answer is 1.4 bar
